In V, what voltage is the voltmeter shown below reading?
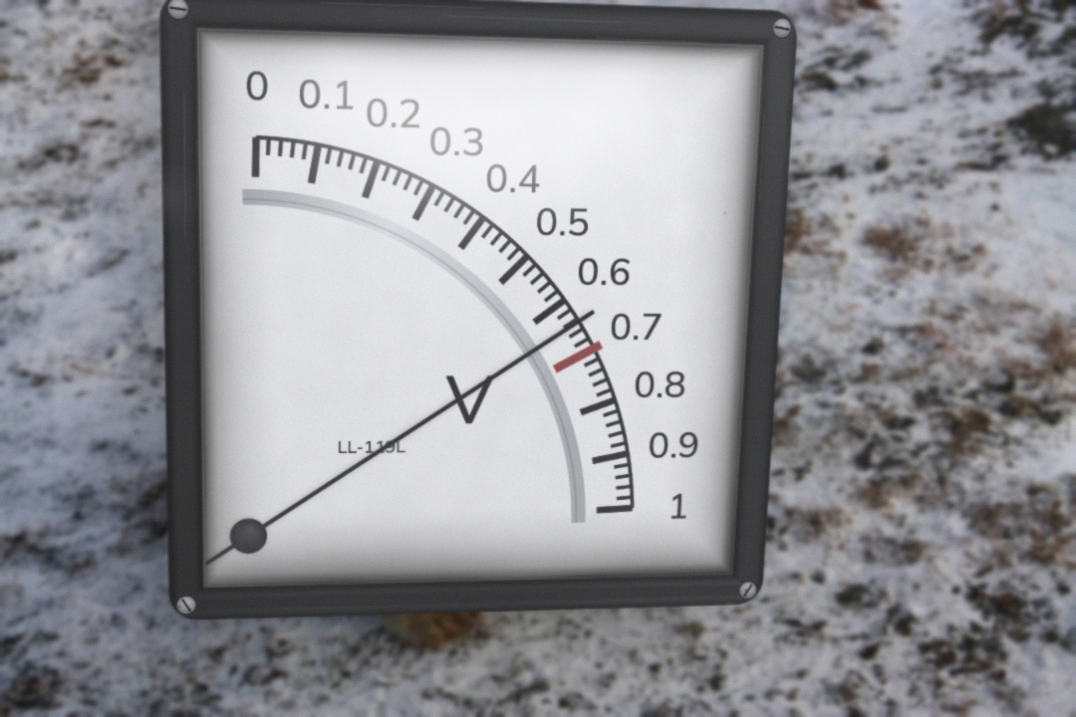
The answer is 0.64 V
